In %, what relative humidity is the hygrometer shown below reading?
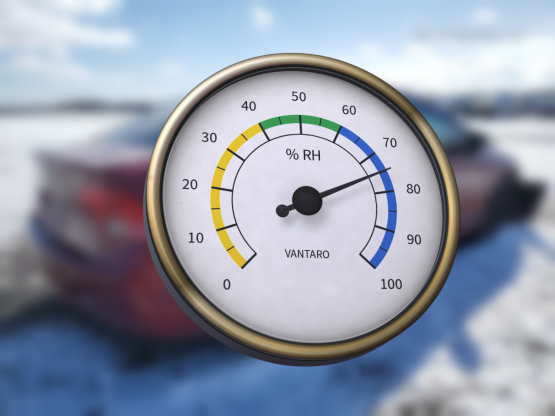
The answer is 75 %
